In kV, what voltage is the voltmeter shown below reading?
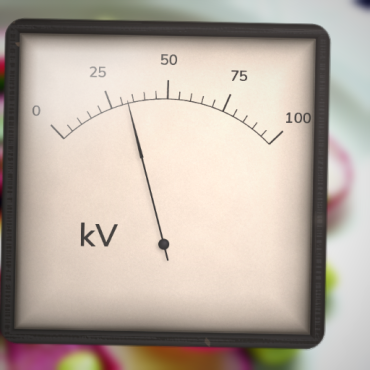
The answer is 32.5 kV
